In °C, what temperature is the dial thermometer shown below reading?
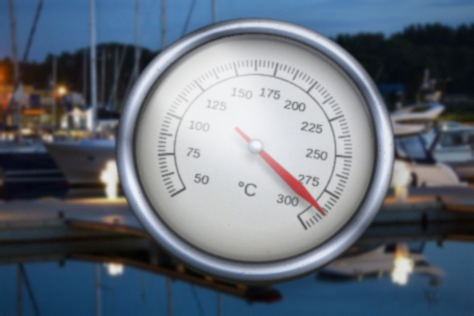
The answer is 287.5 °C
